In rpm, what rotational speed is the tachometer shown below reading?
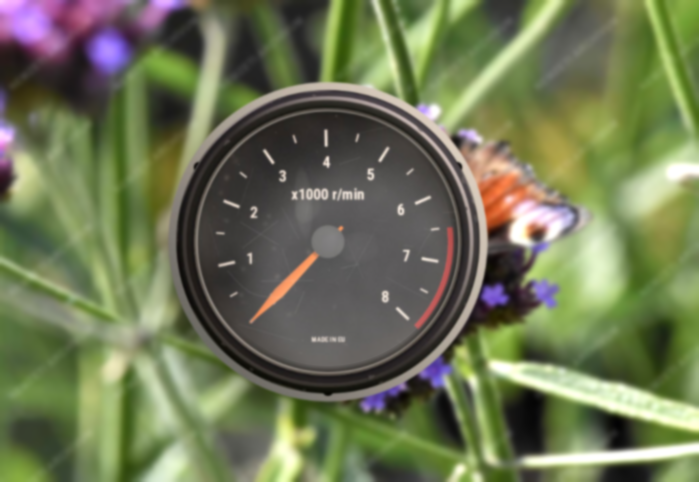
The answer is 0 rpm
